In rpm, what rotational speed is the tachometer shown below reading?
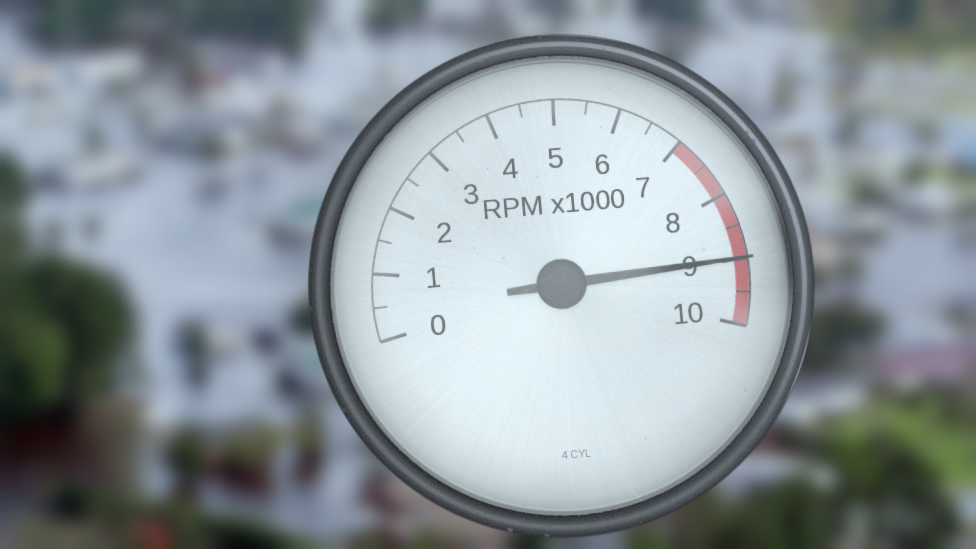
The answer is 9000 rpm
